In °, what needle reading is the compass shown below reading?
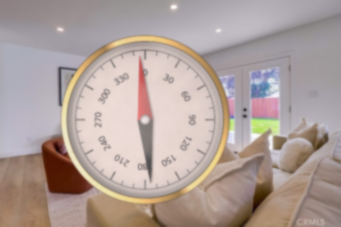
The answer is 355 °
